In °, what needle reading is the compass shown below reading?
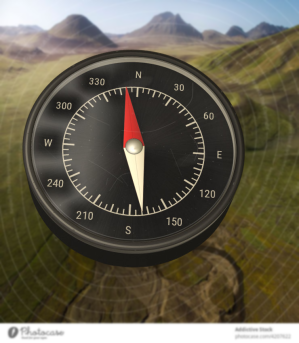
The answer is 350 °
